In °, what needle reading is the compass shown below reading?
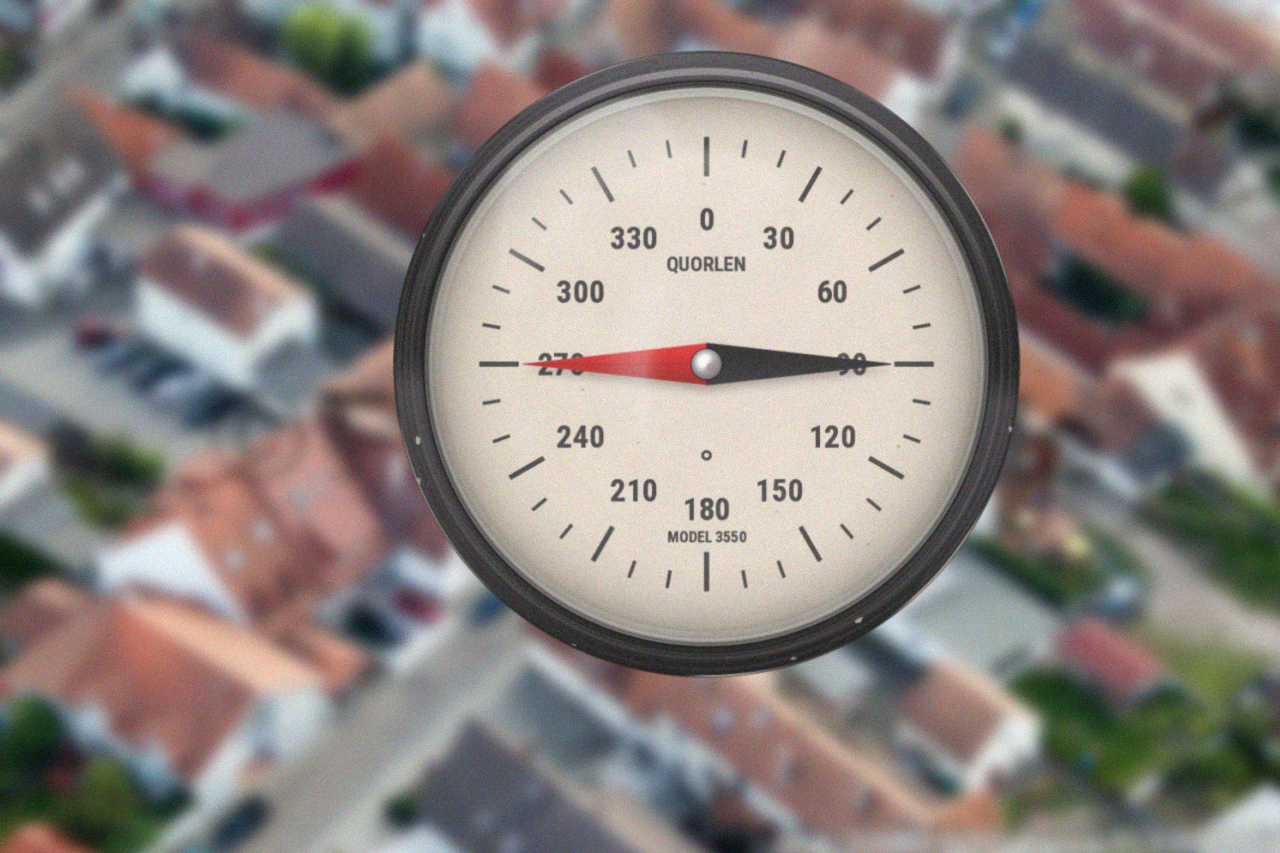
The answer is 270 °
